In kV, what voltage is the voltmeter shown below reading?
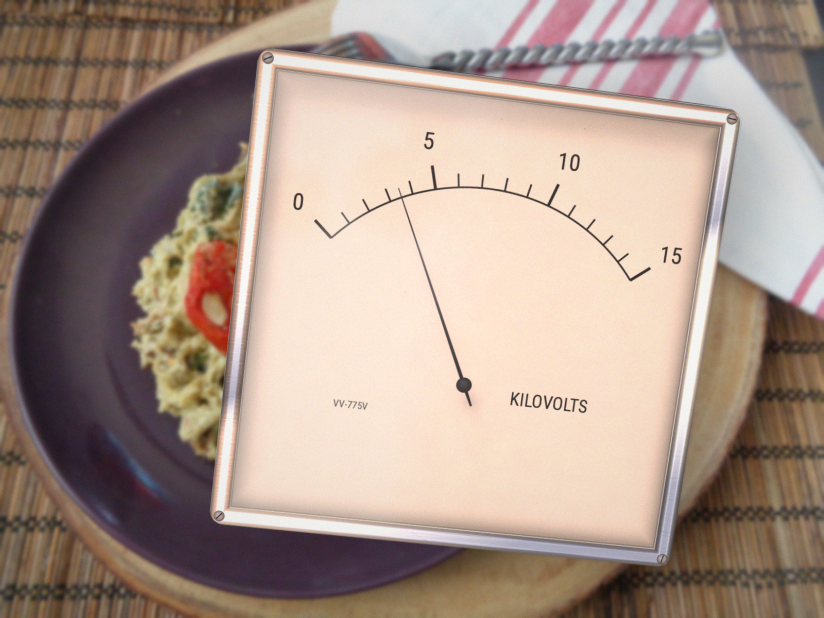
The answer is 3.5 kV
